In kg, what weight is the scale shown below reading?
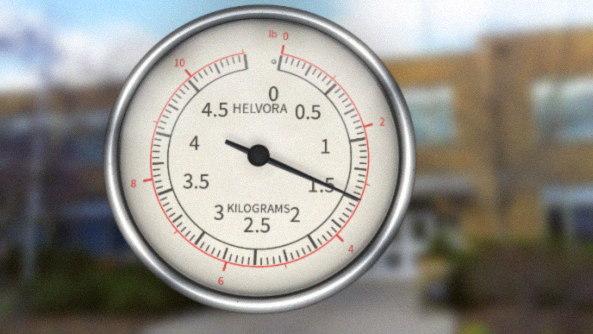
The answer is 1.5 kg
